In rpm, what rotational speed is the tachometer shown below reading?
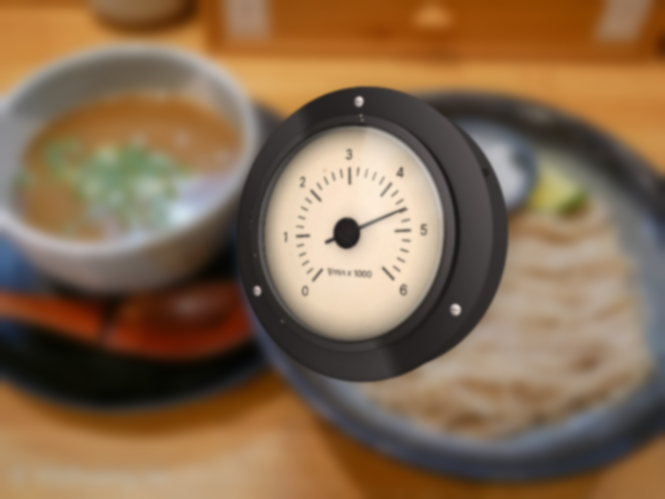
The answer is 4600 rpm
